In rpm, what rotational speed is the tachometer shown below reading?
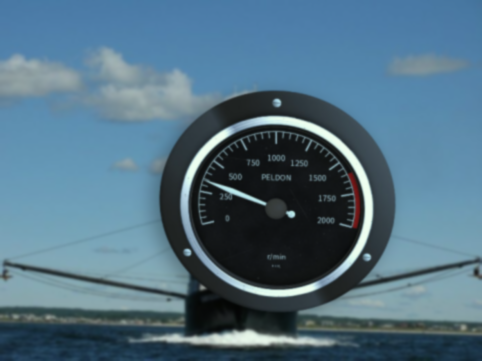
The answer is 350 rpm
